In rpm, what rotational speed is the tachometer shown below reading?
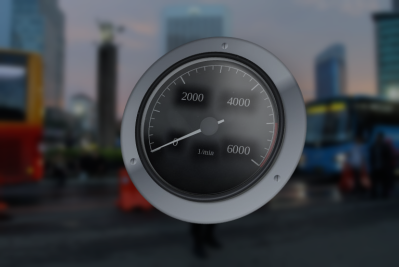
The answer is 0 rpm
